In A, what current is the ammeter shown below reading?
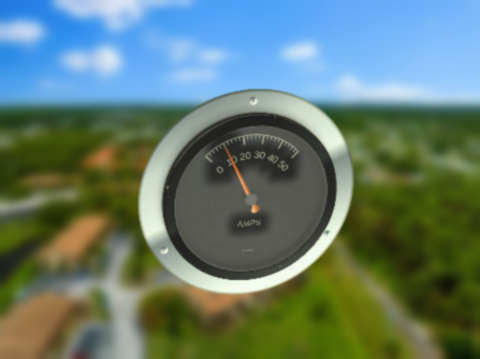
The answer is 10 A
